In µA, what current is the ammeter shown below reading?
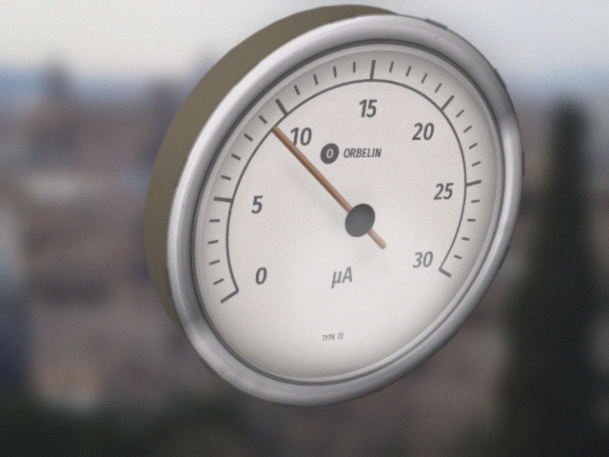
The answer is 9 µA
